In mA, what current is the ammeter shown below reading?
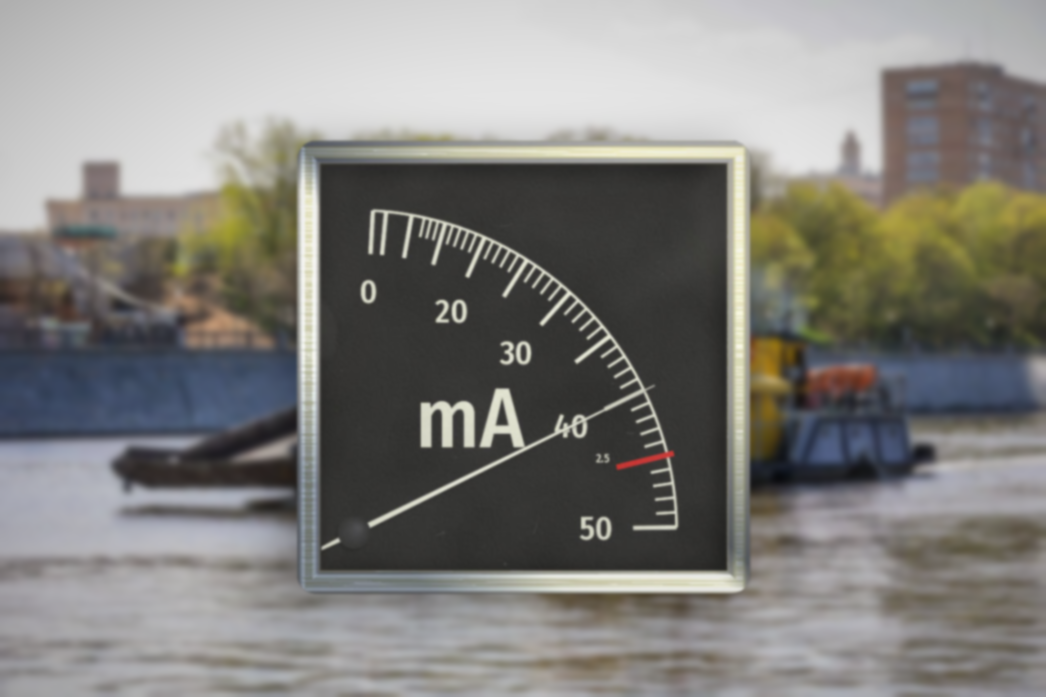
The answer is 40 mA
